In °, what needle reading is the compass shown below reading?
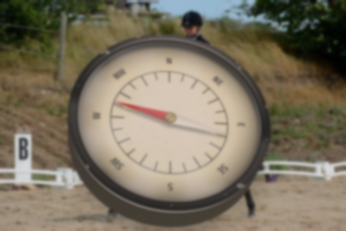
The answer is 285 °
